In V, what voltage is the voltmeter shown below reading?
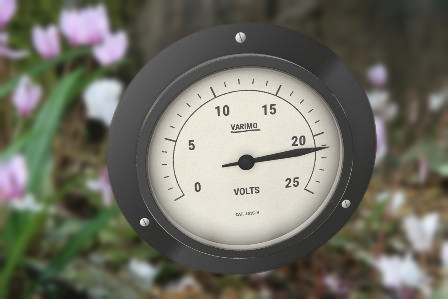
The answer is 21 V
